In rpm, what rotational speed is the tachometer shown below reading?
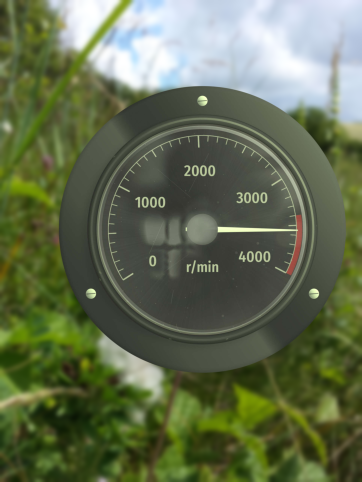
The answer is 3550 rpm
